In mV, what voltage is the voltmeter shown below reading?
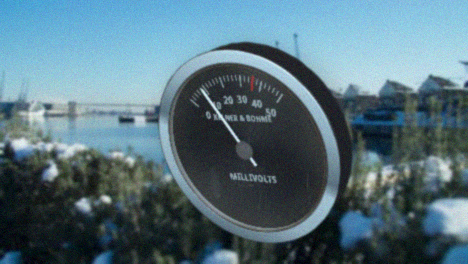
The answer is 10 mV
